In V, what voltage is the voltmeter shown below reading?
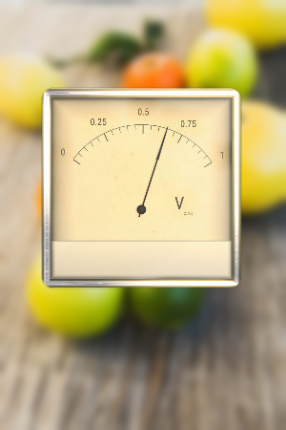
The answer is 0.65 V
